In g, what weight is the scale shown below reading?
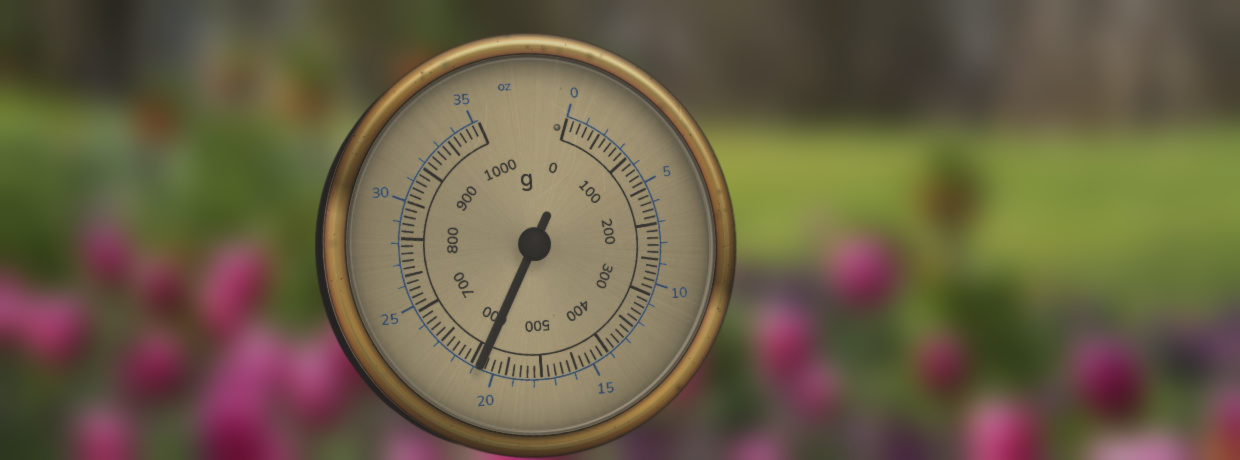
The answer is 590 g
